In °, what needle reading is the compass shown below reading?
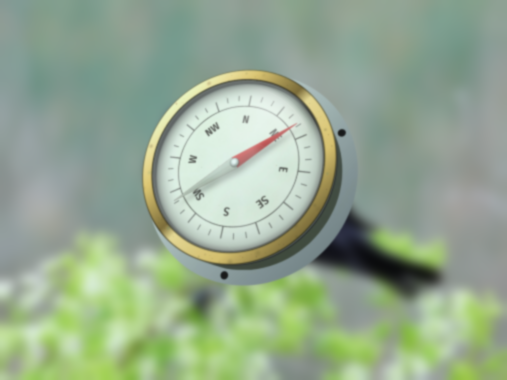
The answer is 50 °
